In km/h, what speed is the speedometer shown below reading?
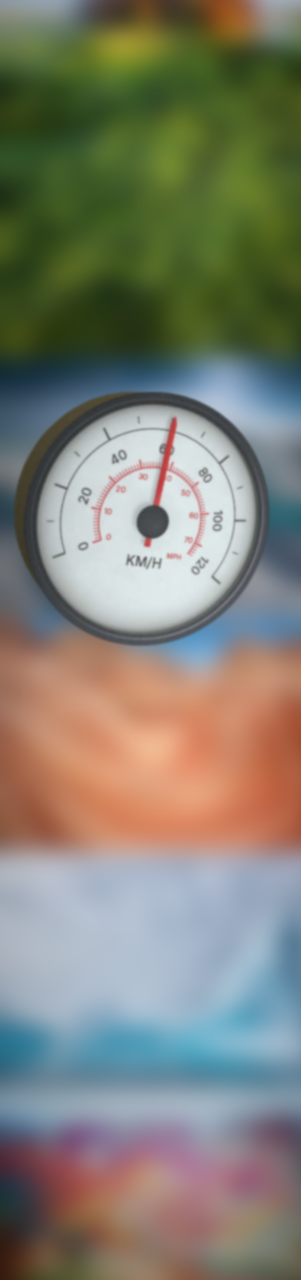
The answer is 60 km/h
